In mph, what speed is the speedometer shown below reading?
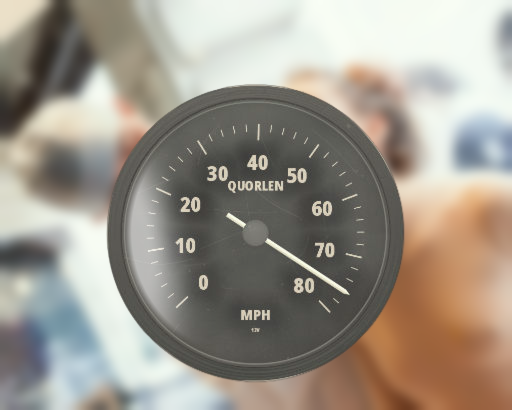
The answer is 76 mph
